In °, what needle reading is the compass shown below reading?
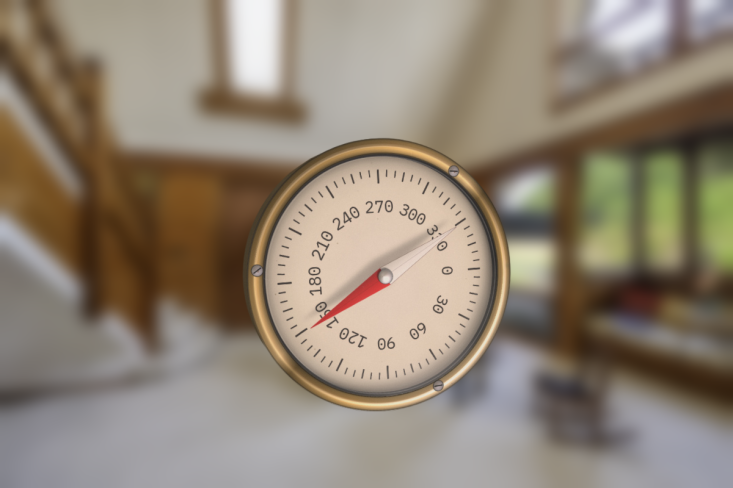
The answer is 150 °
